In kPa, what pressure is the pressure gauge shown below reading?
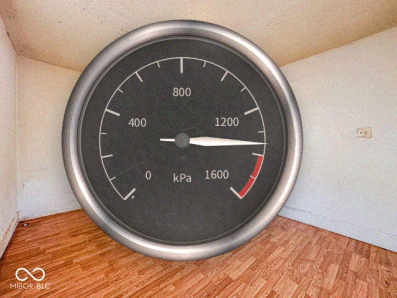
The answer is 1350 kPa
